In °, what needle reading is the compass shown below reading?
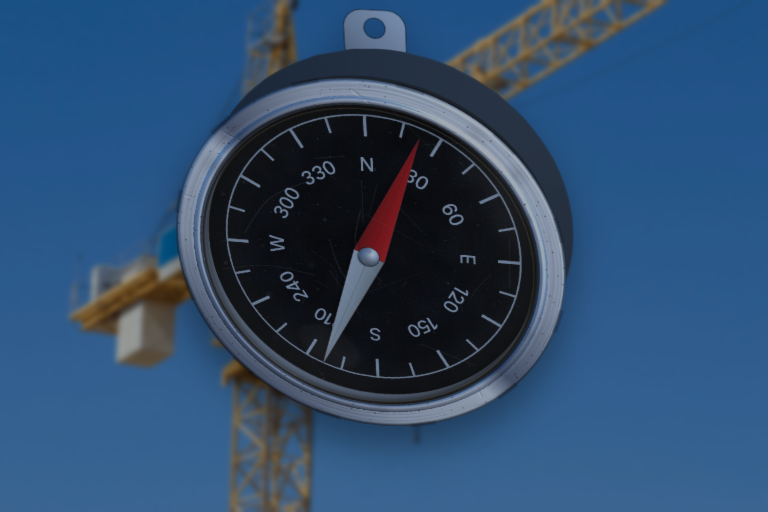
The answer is 22.5 °
